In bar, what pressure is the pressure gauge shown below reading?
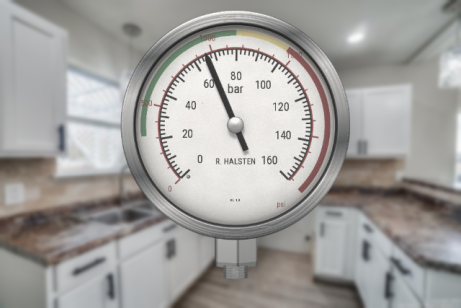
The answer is 66 bar
